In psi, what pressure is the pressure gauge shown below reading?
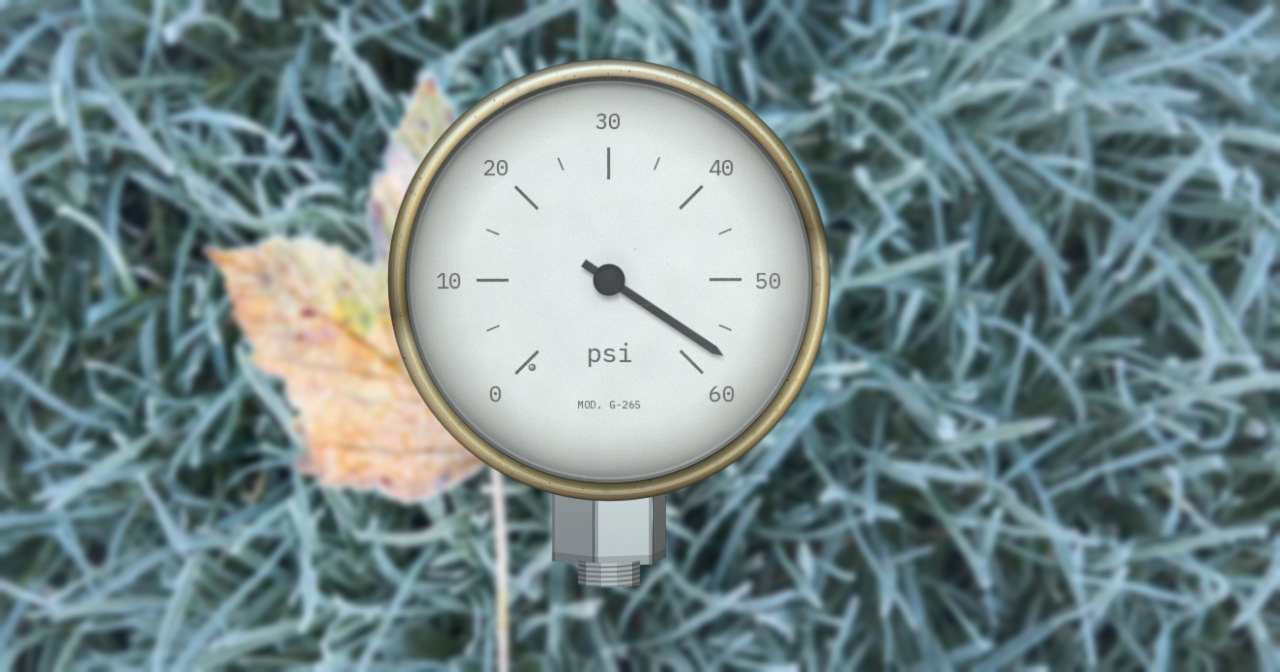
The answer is 57.5 psi
